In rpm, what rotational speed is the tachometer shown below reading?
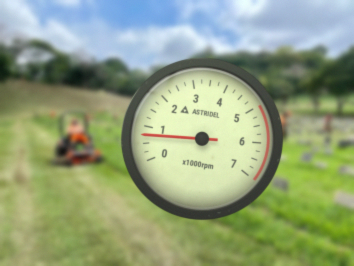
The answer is 750 rpm
